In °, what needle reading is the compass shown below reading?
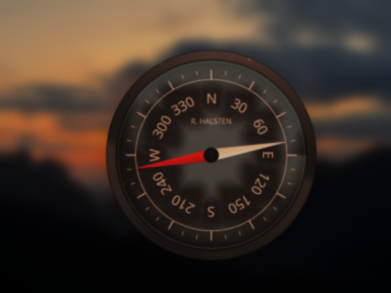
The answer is 260 °
